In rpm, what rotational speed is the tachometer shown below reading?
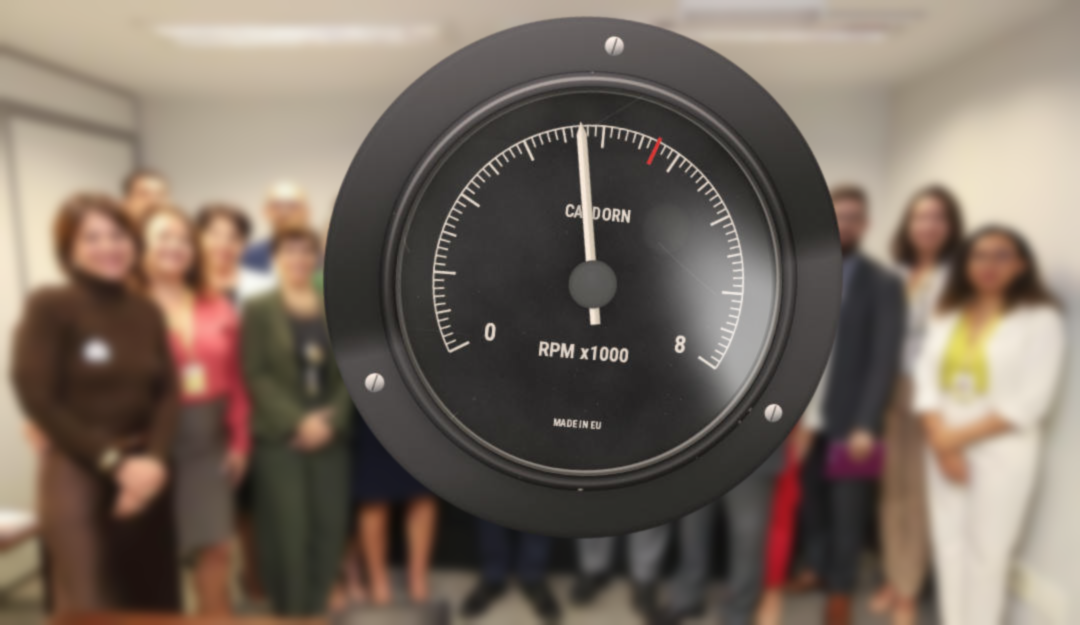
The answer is 3700 rpm
